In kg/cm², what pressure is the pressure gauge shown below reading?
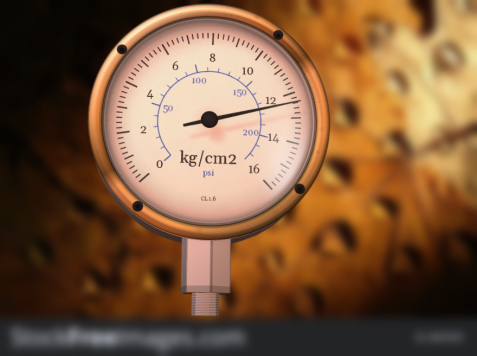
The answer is 12.4 kg/cm²
